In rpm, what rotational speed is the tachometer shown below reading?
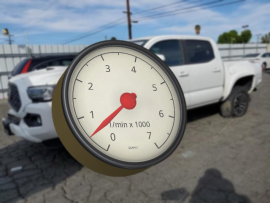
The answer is 500 rpm
